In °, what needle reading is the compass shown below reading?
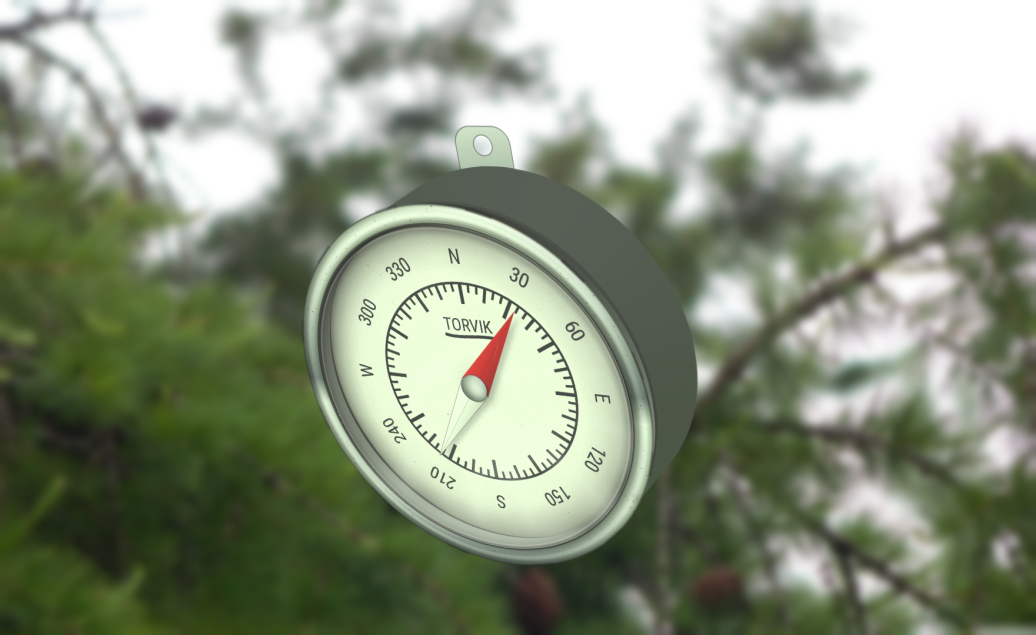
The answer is 35 °
